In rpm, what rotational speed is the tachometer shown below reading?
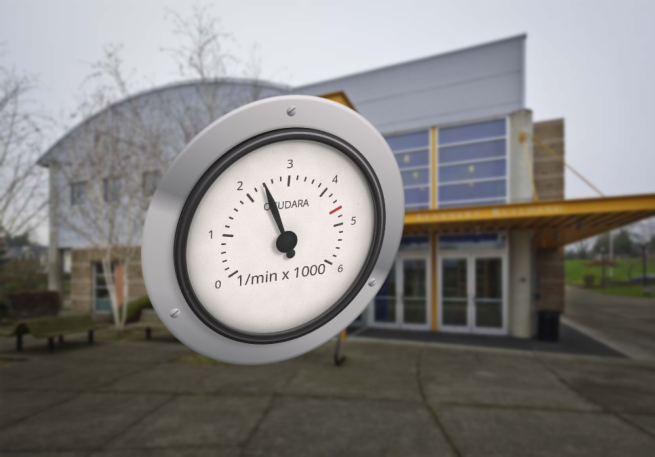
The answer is 2400 rpm
